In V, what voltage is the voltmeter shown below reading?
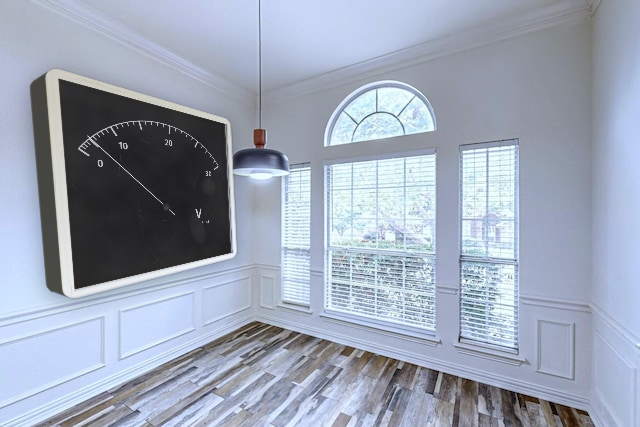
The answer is 5 V
